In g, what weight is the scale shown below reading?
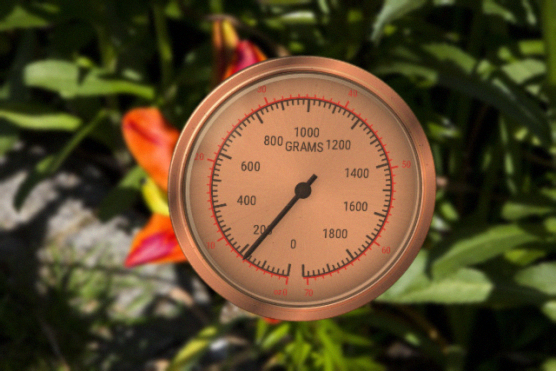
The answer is 180 g
